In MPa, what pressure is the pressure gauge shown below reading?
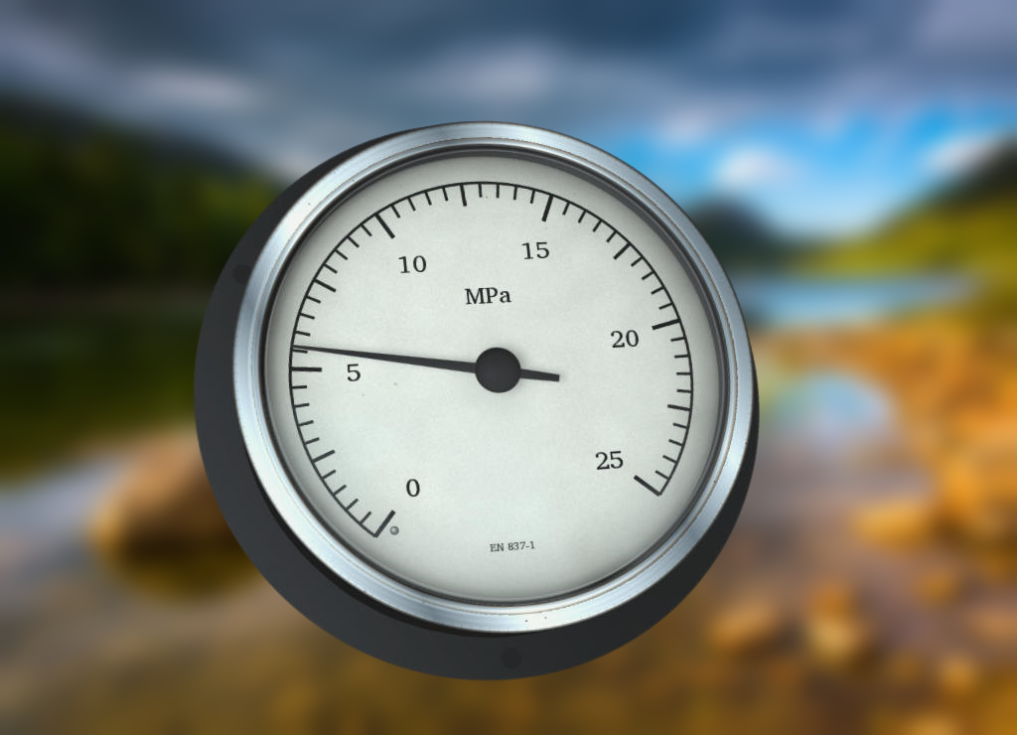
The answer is 5.5 MPa
